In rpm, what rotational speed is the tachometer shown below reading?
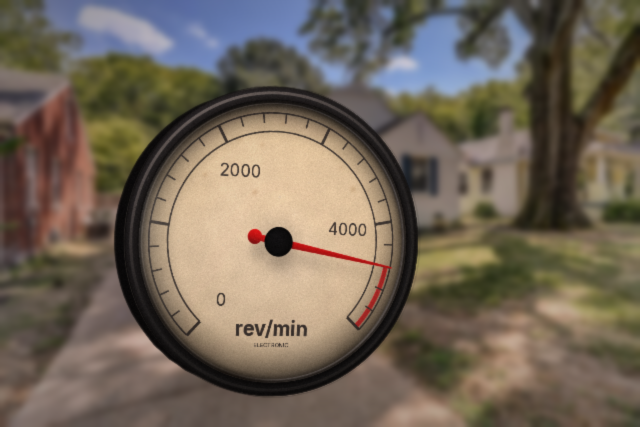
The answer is 4400 rpm
